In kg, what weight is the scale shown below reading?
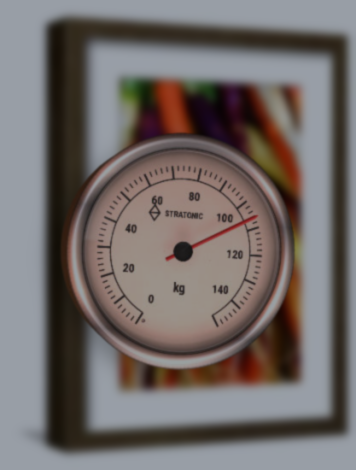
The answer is 106 kg
